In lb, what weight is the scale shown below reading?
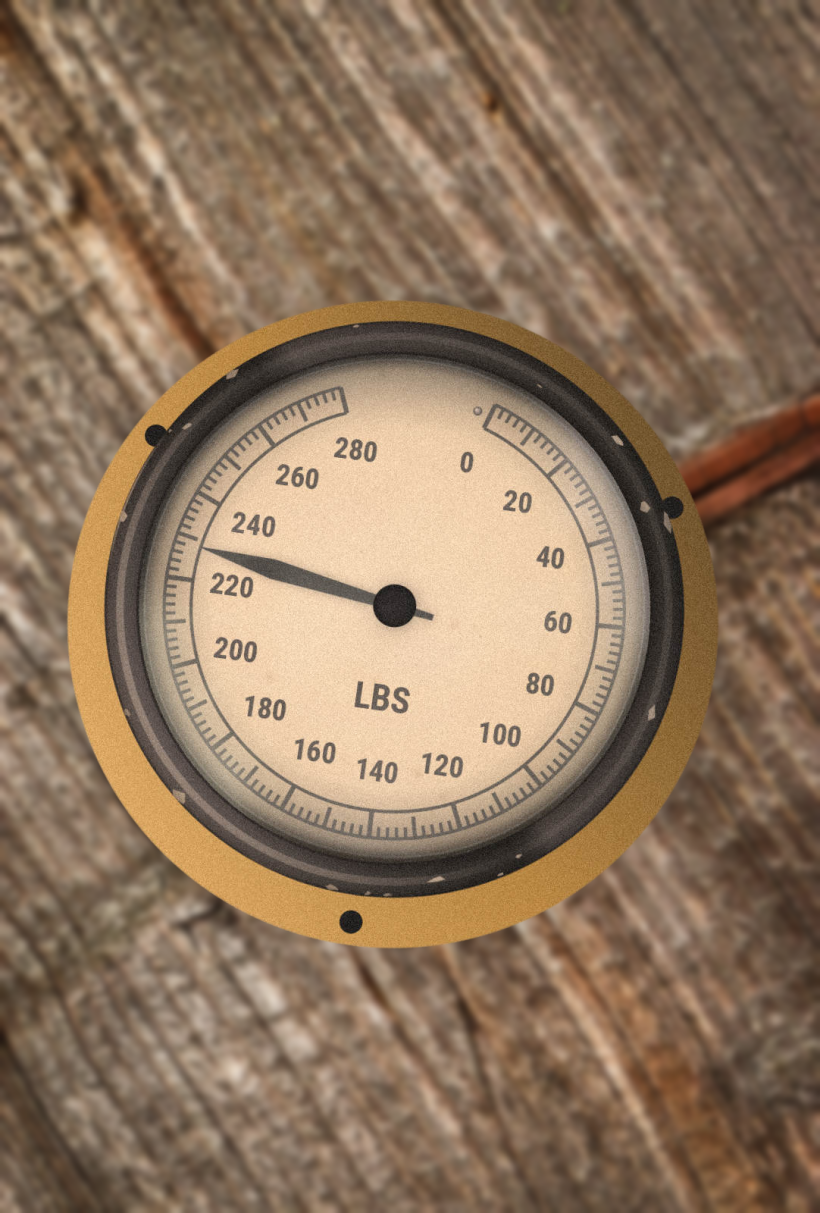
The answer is 228 lb
